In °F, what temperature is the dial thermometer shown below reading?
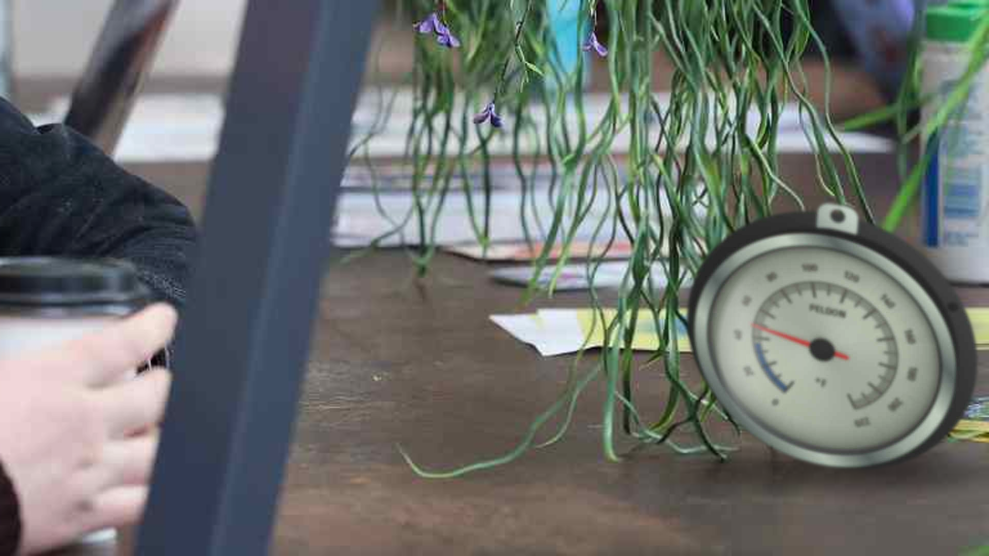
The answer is 50 °F
